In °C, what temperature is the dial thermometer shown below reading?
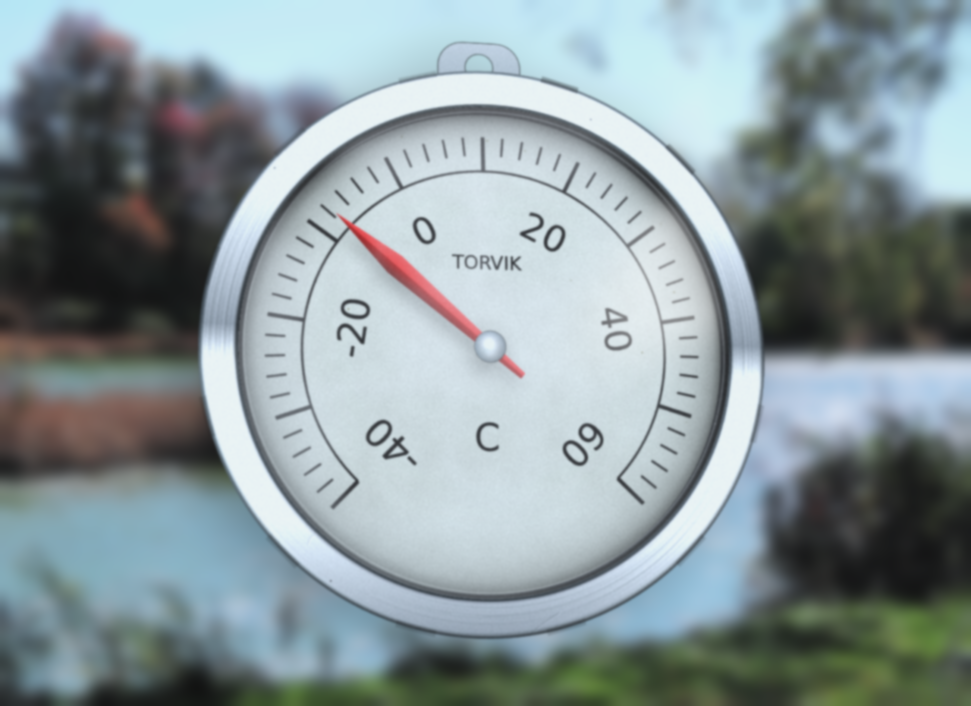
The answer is -8 °C
